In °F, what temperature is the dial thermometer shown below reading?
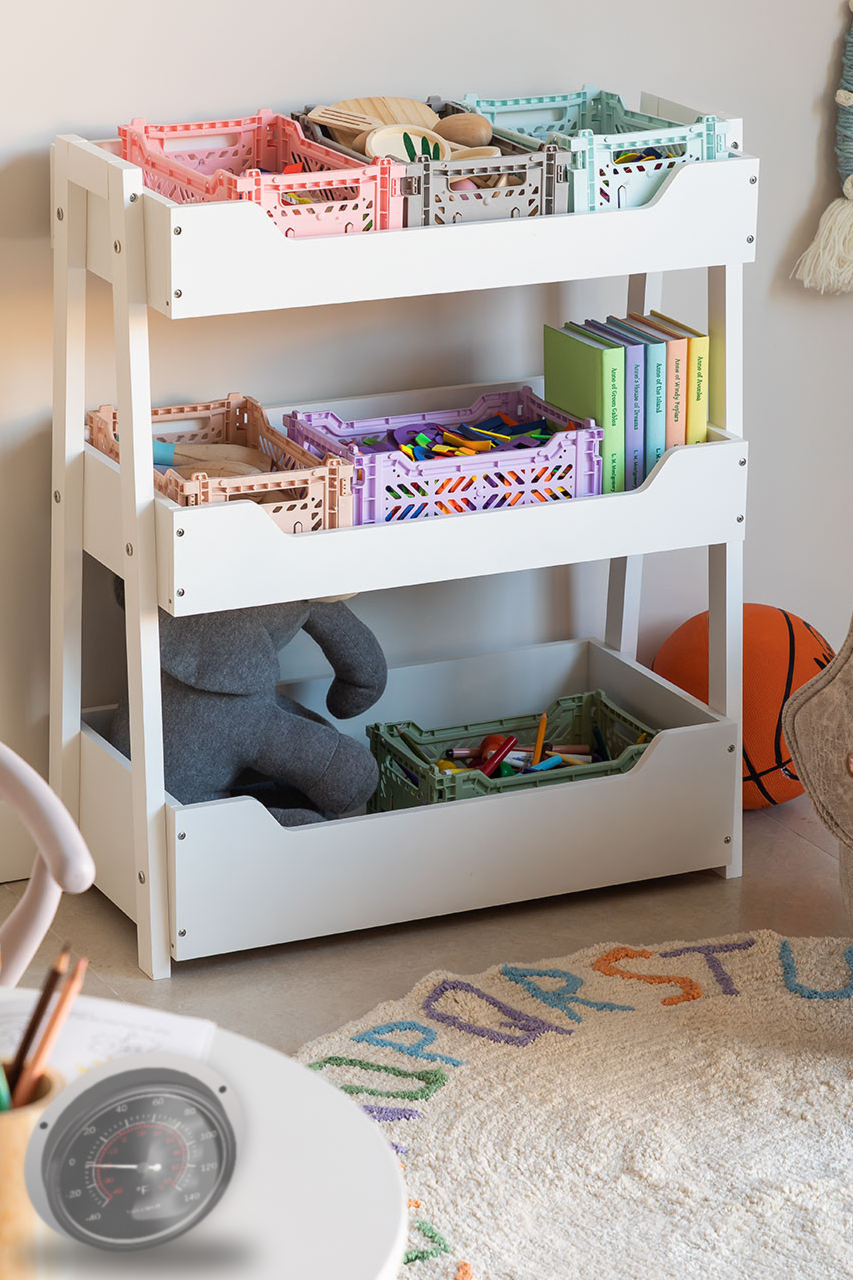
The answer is 0 °F
